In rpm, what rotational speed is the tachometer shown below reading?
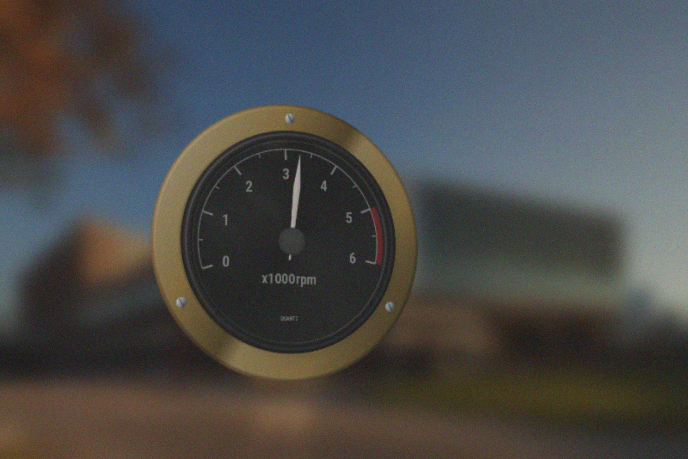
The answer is 3250 rpm
